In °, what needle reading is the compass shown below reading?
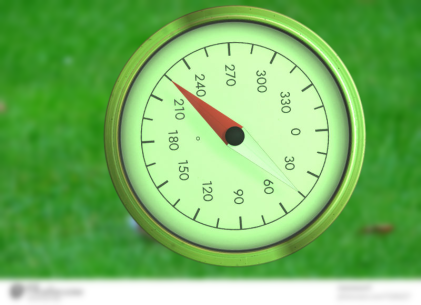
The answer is 225 °
